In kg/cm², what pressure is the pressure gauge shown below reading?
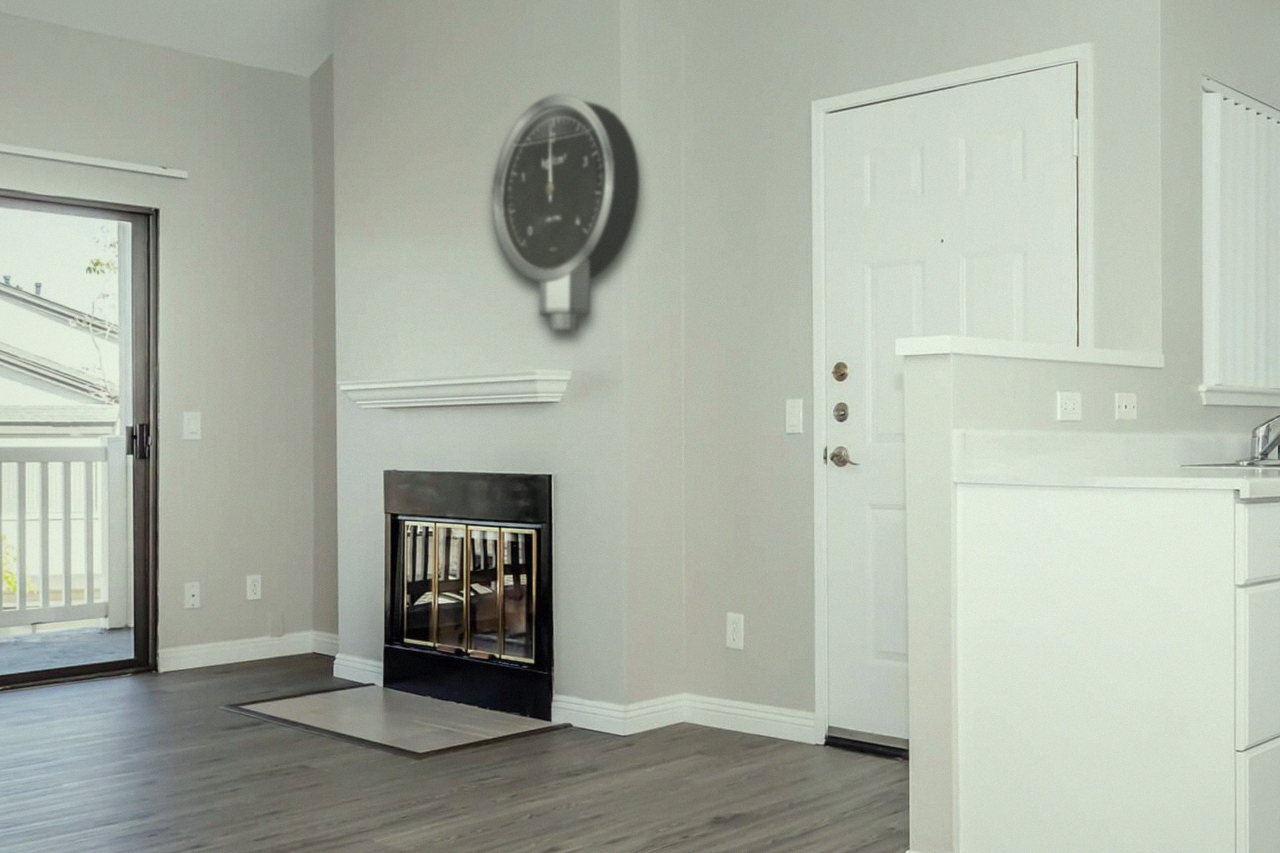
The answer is 2 kg/cm²
